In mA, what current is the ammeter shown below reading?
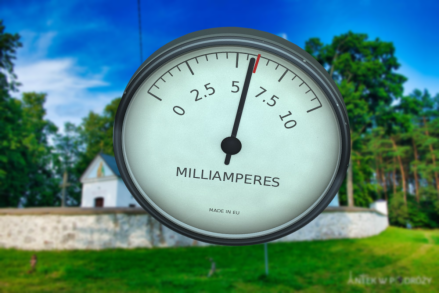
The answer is 5.75 mA
